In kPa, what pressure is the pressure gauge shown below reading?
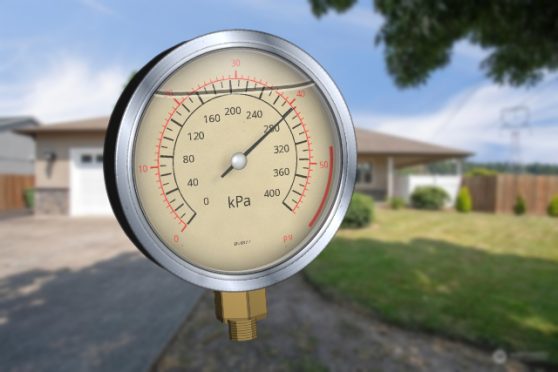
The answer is 280 kPa
